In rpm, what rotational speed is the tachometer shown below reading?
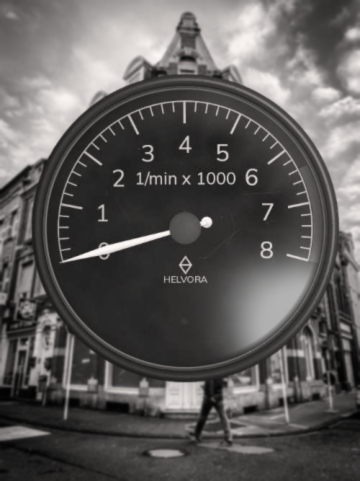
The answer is 0 rpm
